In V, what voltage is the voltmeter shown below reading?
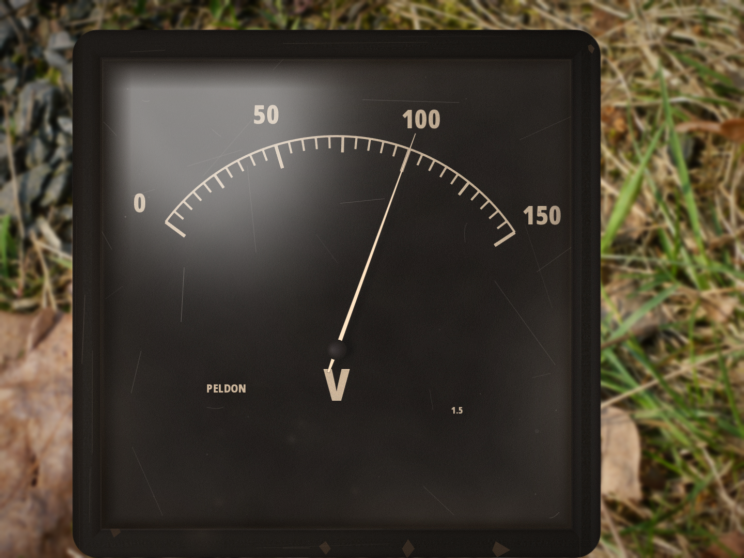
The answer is 100 V
